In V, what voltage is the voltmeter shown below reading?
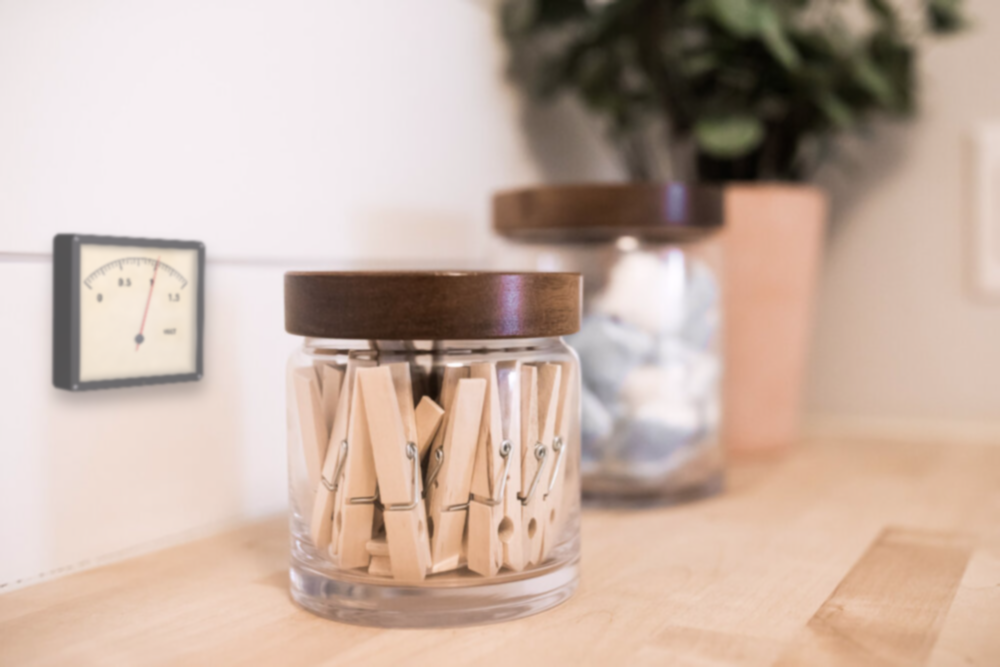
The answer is 1 V
